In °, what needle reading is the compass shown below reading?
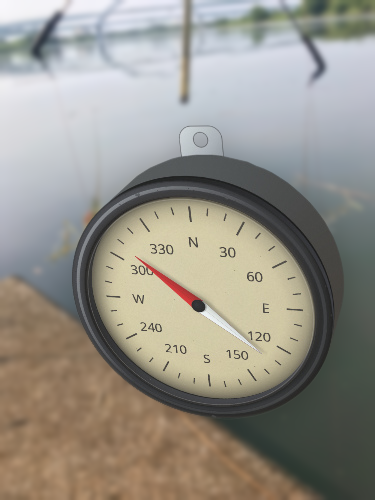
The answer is 310 °
